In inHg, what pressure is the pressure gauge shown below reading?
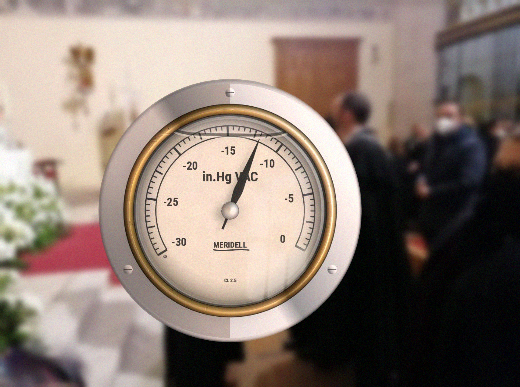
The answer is -12 inHg
